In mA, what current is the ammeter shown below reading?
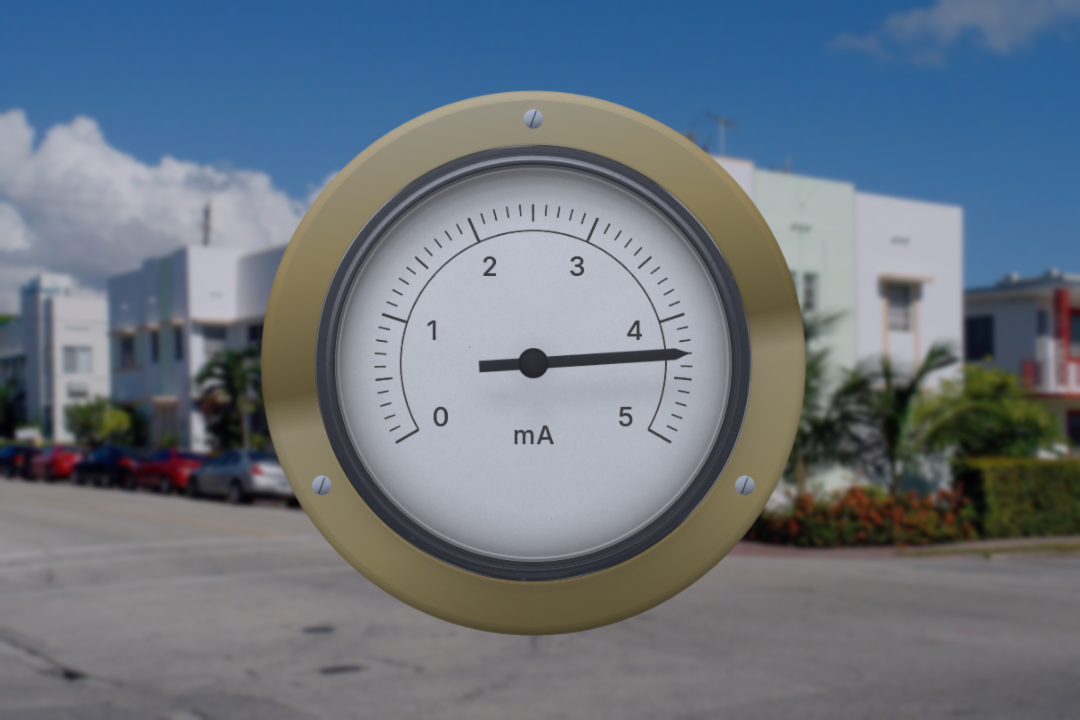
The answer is 4.3 mA
